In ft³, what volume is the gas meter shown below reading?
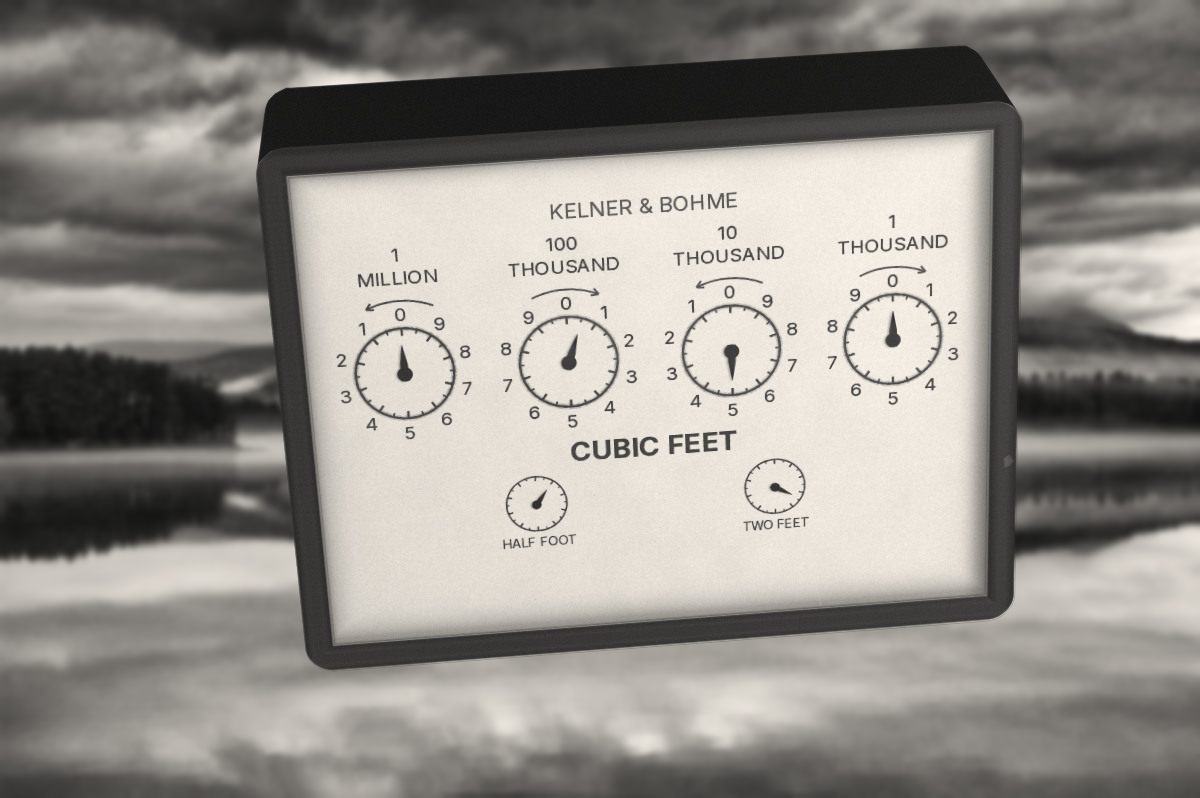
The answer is 5000 ft³
